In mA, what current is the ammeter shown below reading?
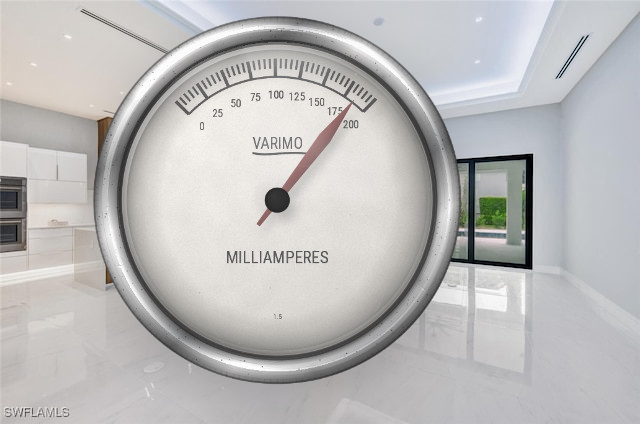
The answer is 185 mA
